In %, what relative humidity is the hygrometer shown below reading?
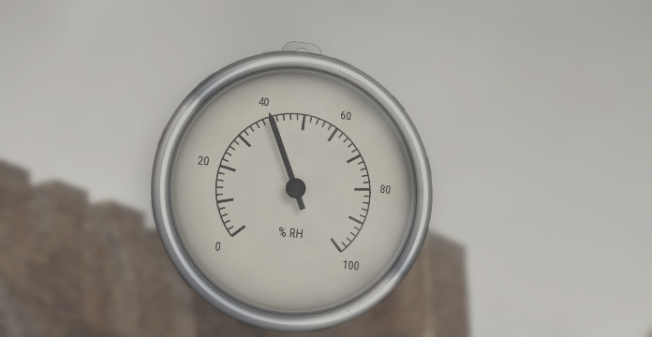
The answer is 40 %
